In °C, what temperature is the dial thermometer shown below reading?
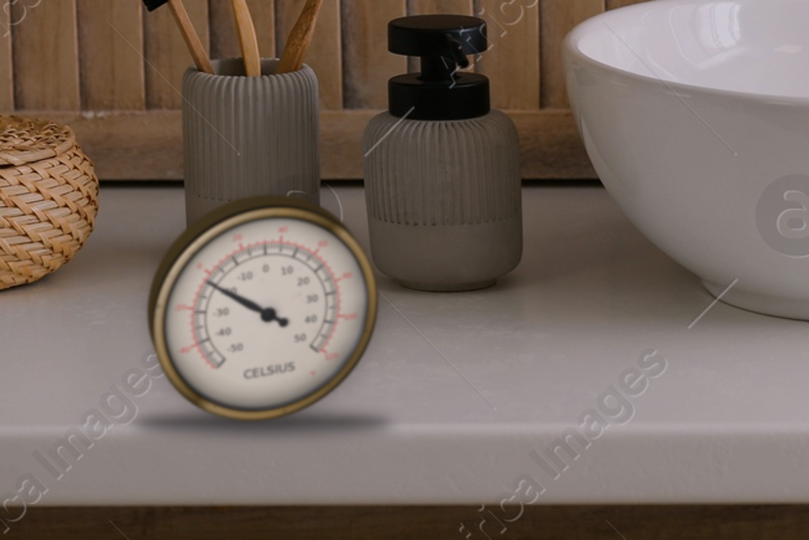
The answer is -20 °C
